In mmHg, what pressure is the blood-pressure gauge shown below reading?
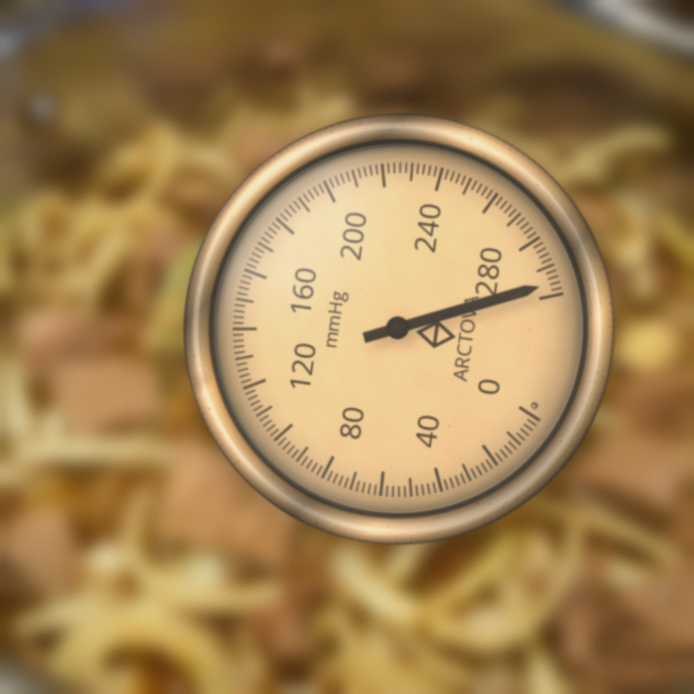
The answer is 296 mmHg
